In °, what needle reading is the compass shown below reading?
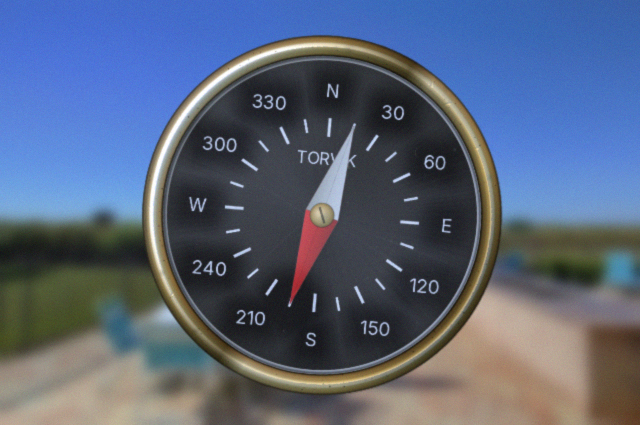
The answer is 195 °
